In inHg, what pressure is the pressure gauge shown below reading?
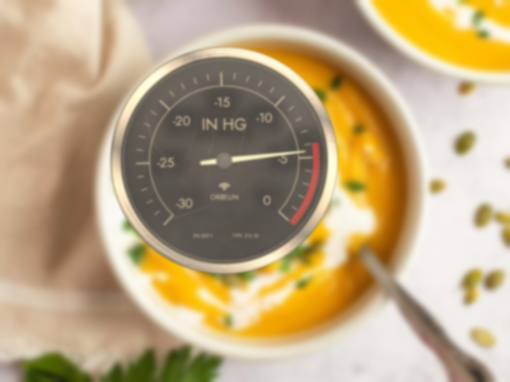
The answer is -5.5 inHg
